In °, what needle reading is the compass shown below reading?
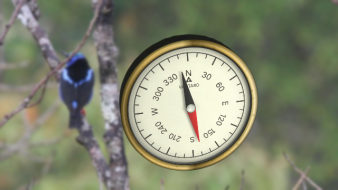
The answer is 170 °
